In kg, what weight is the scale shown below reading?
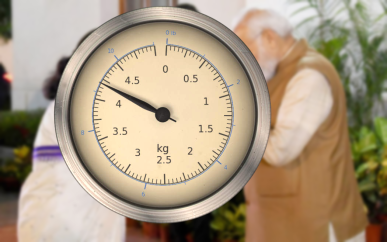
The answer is 4.2 kg
